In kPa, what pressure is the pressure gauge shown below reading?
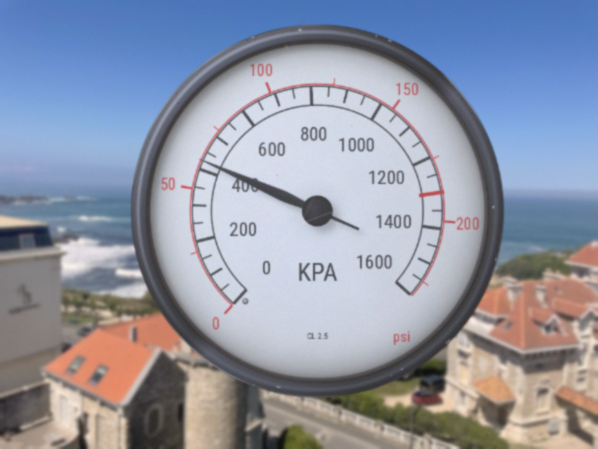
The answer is 425 kPa
